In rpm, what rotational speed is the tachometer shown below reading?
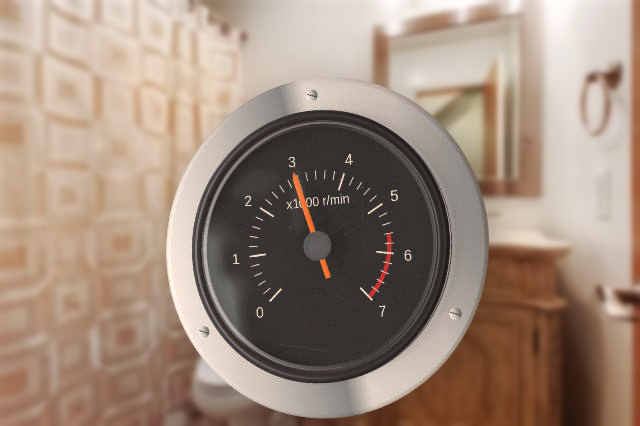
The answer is 3000 rpm
